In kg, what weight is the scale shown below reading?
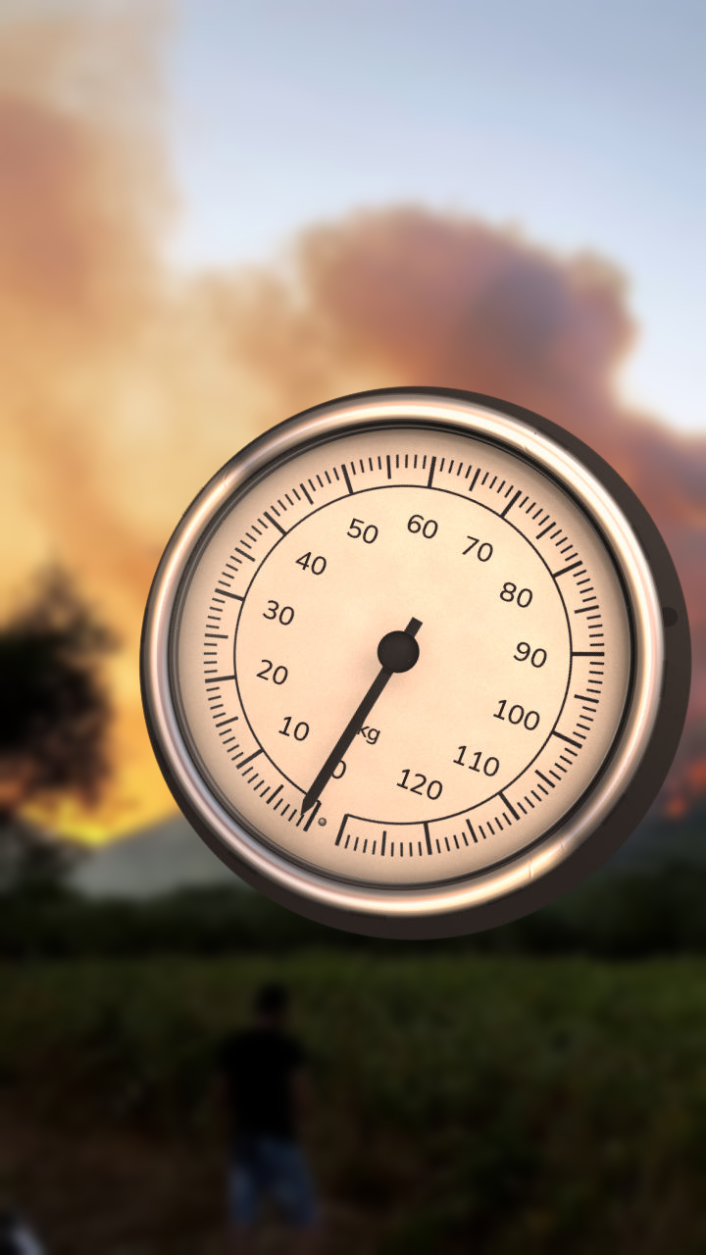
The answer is 1 kg
